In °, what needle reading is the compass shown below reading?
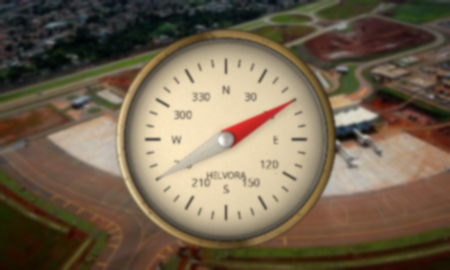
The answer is 60 °
